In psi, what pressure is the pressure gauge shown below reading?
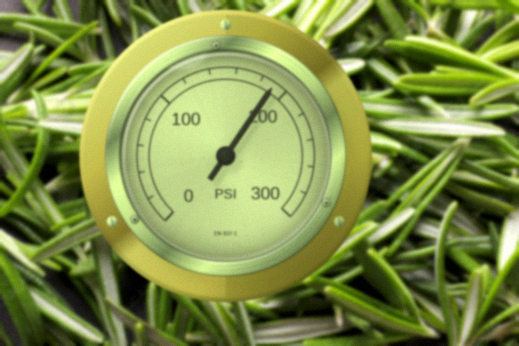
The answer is 190 psi
